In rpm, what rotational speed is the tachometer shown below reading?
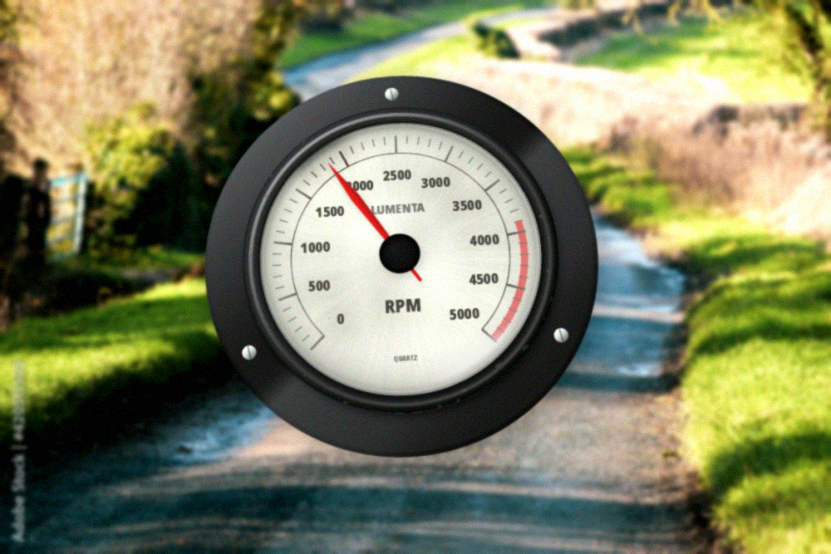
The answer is 1850 rpm
